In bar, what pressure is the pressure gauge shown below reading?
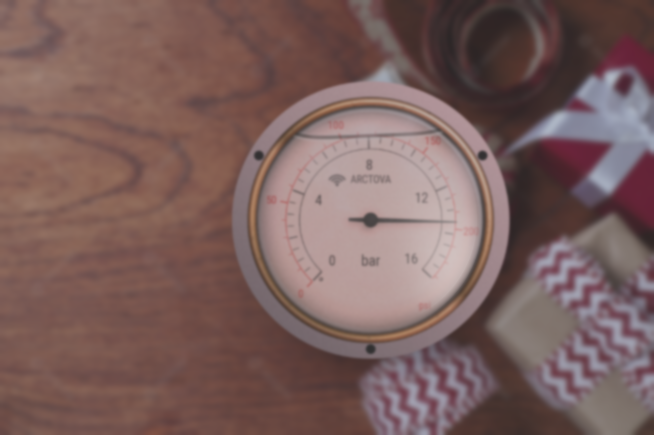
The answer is 13.5 bar
